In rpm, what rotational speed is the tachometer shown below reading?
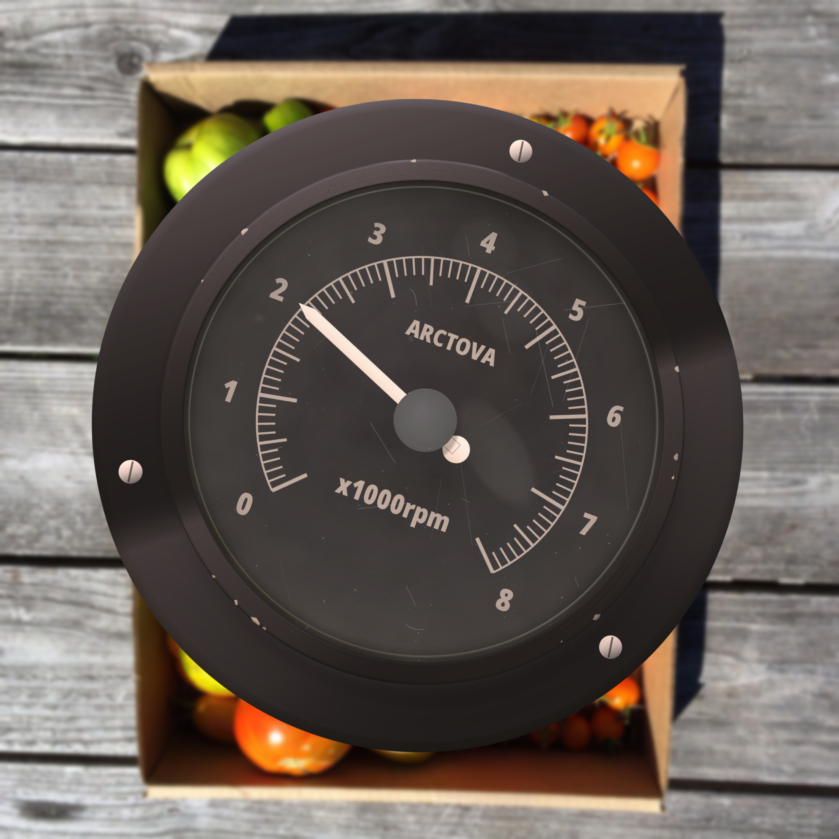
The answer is 2000 rpm
